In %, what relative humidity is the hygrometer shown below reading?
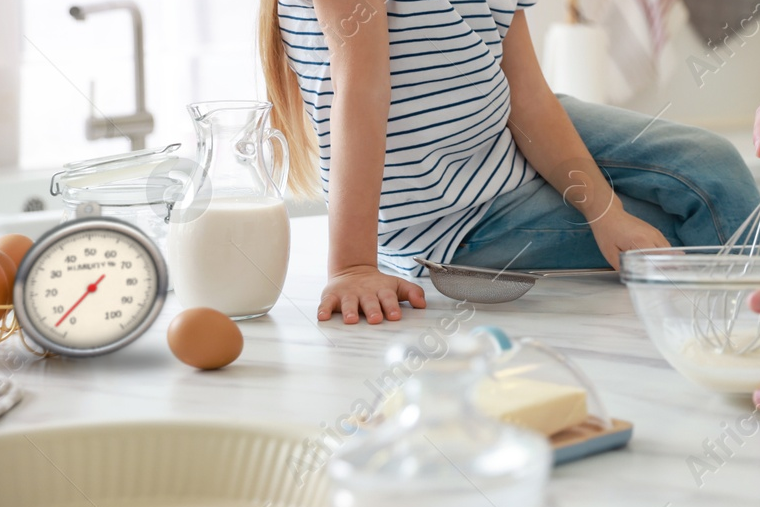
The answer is 5 %
